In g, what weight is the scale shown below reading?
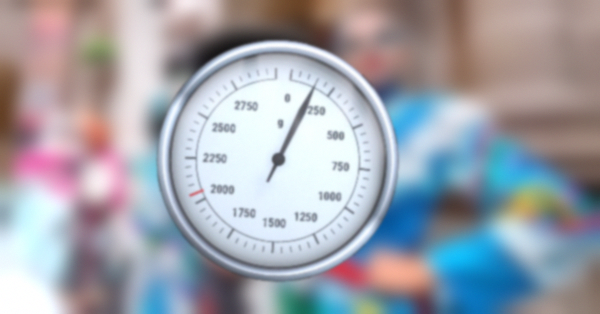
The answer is 150 g
